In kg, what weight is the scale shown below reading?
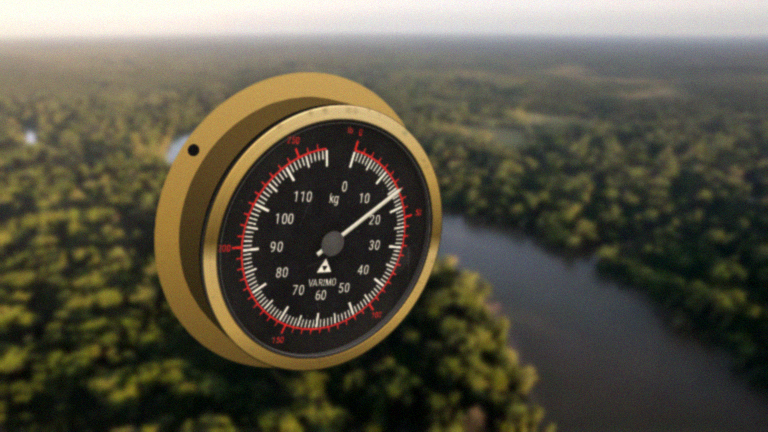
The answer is 15 kg
